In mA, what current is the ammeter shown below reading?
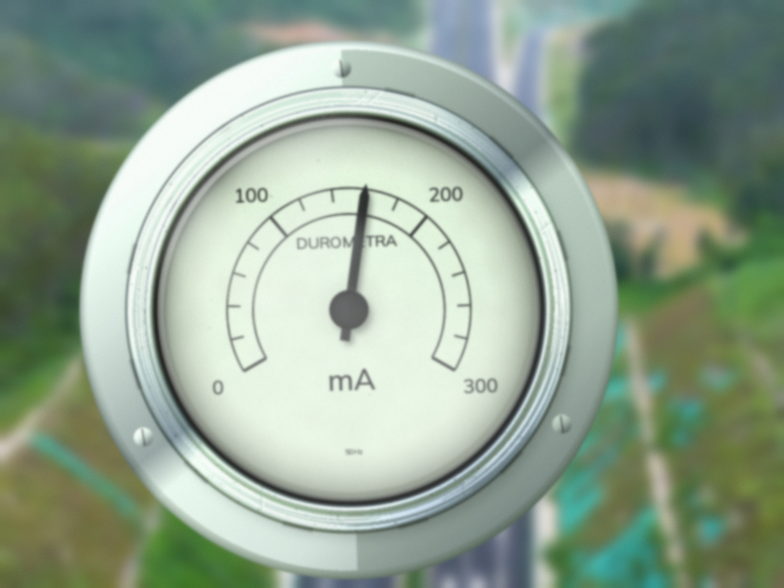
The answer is 160 mA
